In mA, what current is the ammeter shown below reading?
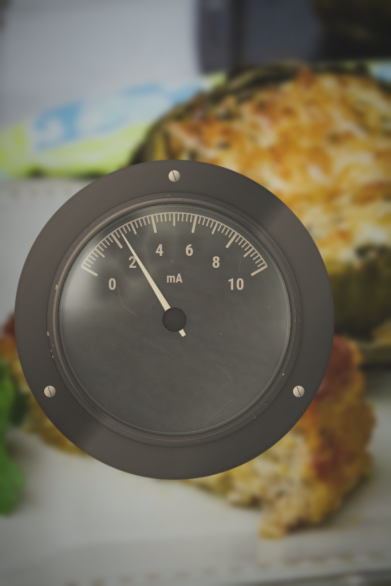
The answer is 2.4 mA
